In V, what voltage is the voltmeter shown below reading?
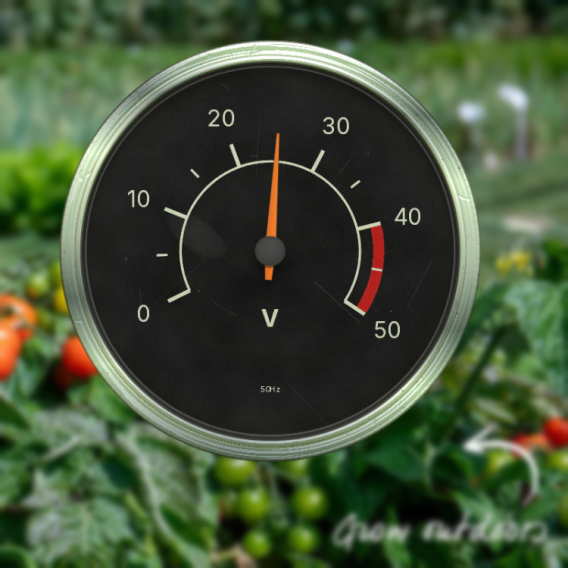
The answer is 25 V
